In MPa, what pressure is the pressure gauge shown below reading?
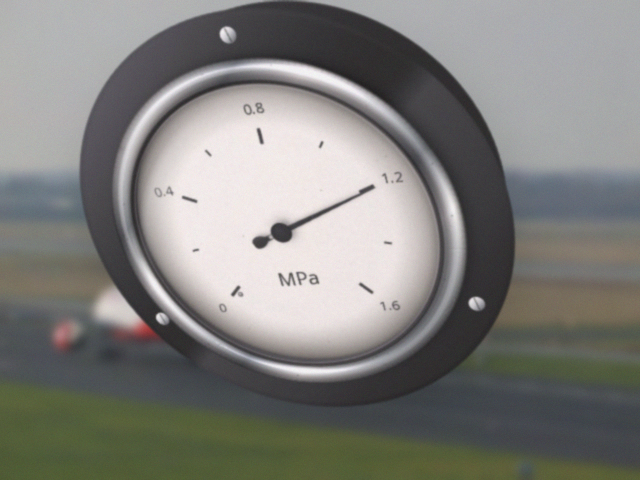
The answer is 1.2 MPa
